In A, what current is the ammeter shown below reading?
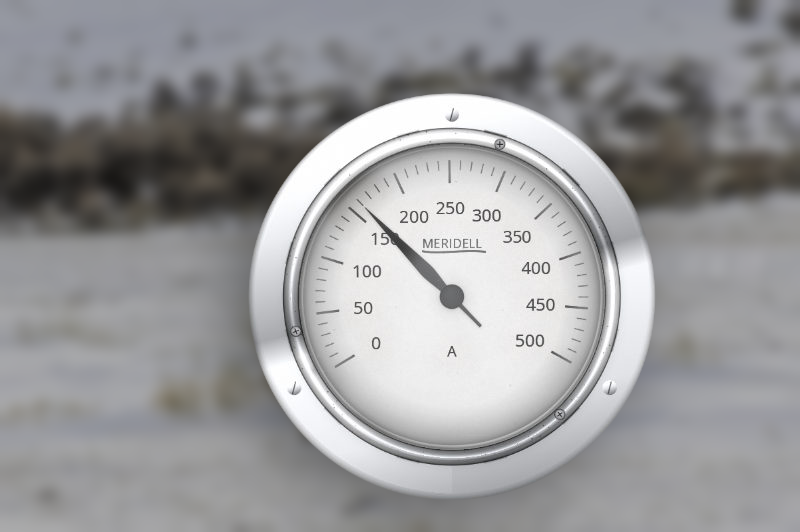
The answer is 160 A
